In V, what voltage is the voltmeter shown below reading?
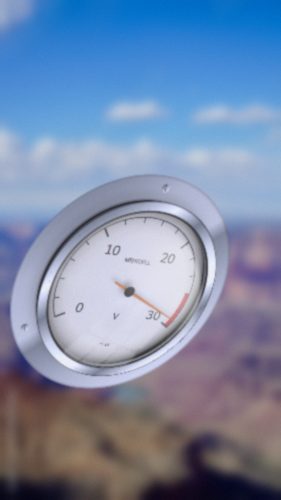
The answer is 29 V
